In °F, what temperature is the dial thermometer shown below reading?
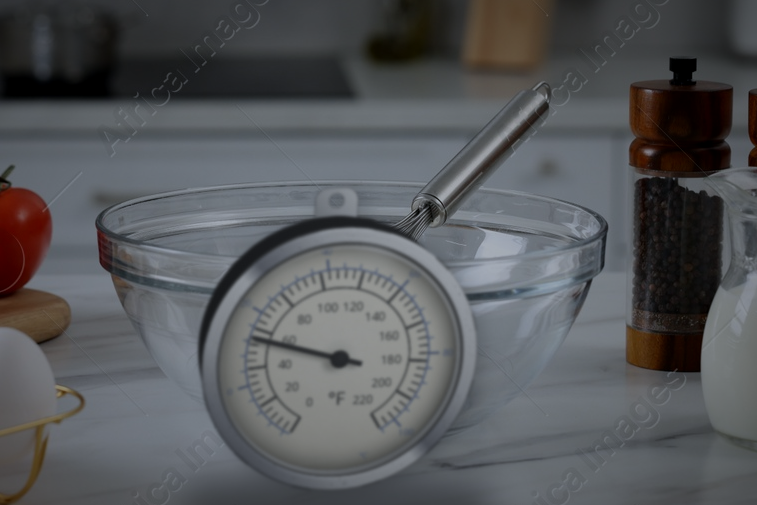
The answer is 56 °F
